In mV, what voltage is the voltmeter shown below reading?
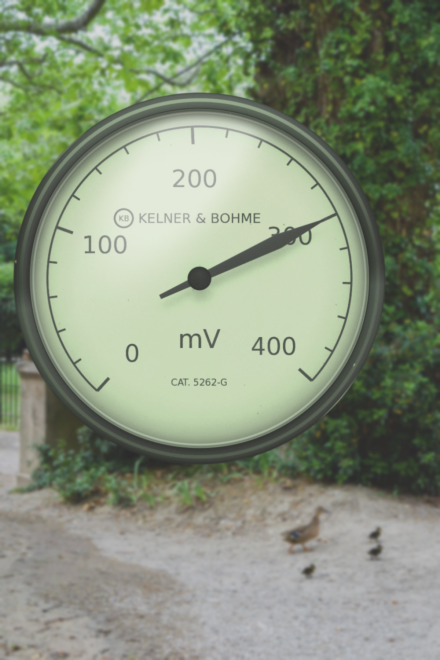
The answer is 300 mV
